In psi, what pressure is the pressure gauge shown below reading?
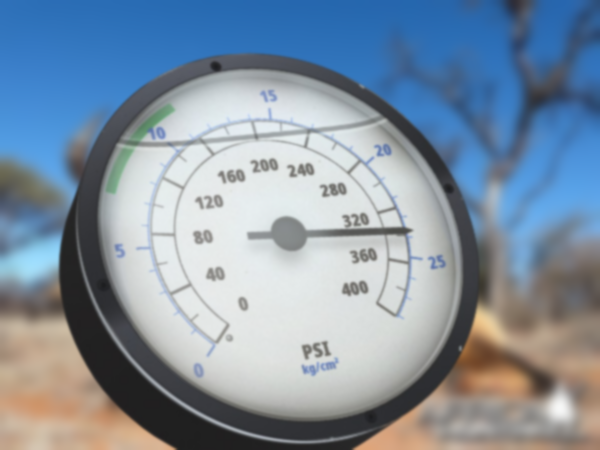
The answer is 340 psi
